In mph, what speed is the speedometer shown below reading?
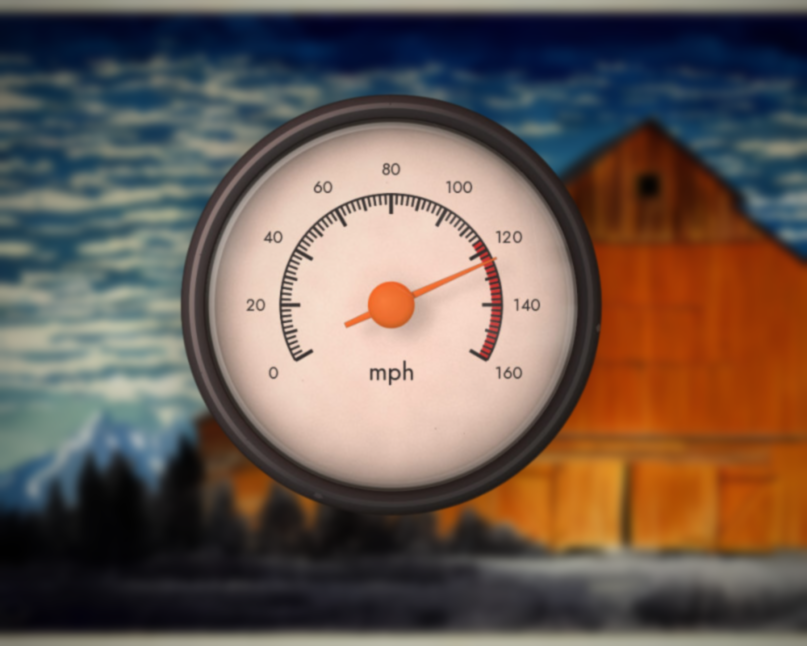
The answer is 124 mph
